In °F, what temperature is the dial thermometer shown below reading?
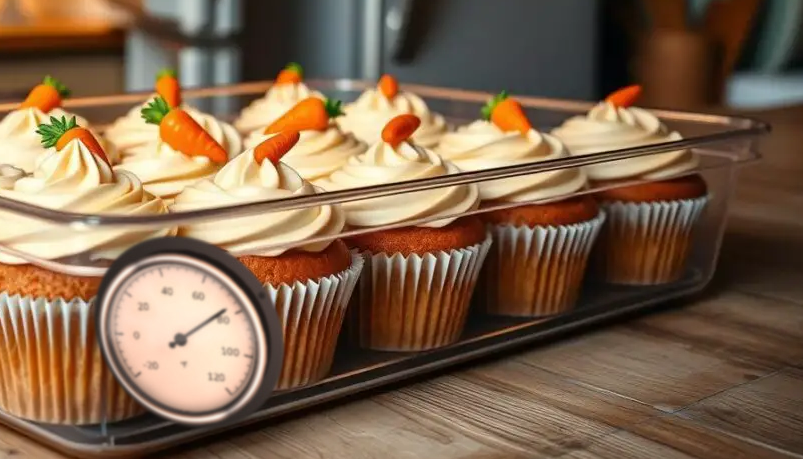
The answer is 76 °F
